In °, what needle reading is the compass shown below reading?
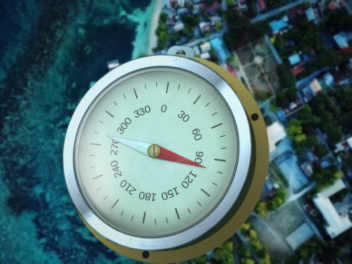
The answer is 100 °
